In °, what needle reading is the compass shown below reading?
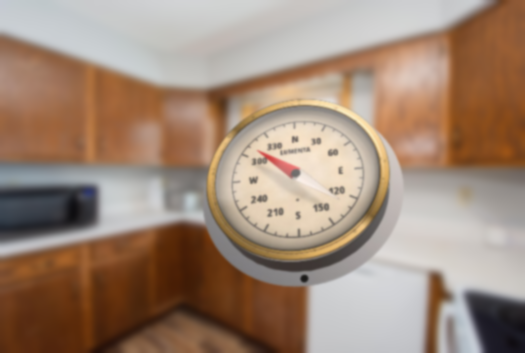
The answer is 310 °
